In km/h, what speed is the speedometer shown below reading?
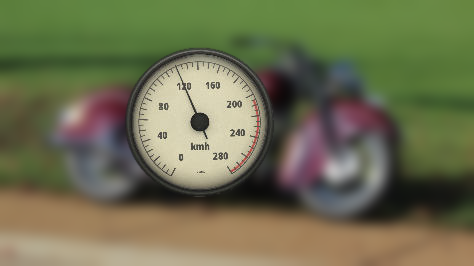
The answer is 120 km/h
